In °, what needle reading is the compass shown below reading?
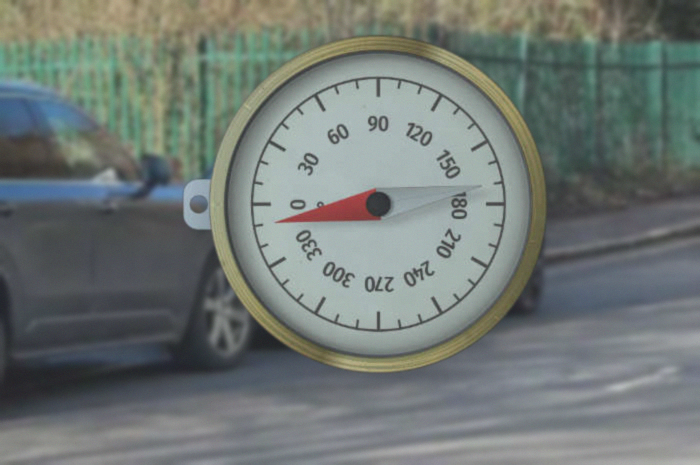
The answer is 350 °
